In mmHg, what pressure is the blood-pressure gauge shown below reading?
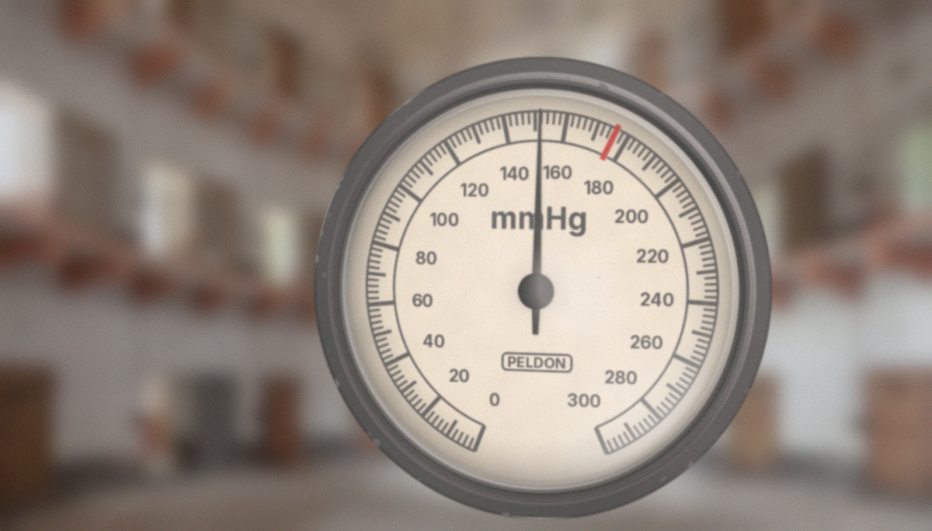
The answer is 152 mmHg
